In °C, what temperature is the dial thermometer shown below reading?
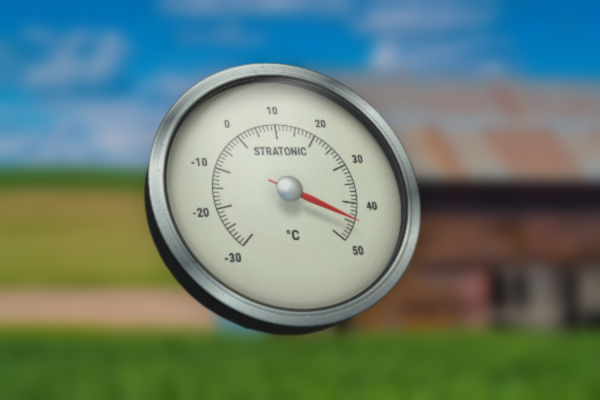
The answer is 45 °C
